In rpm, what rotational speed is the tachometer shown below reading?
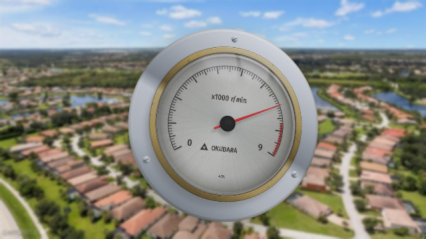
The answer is 7000 rpm
